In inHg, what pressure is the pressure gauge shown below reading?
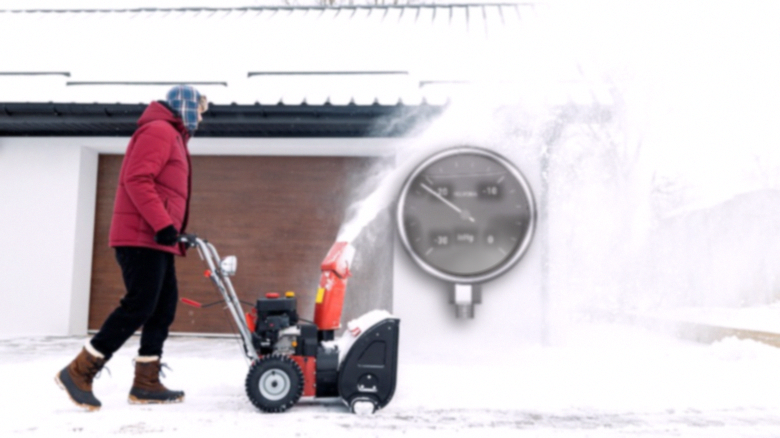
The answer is -21 inHg
